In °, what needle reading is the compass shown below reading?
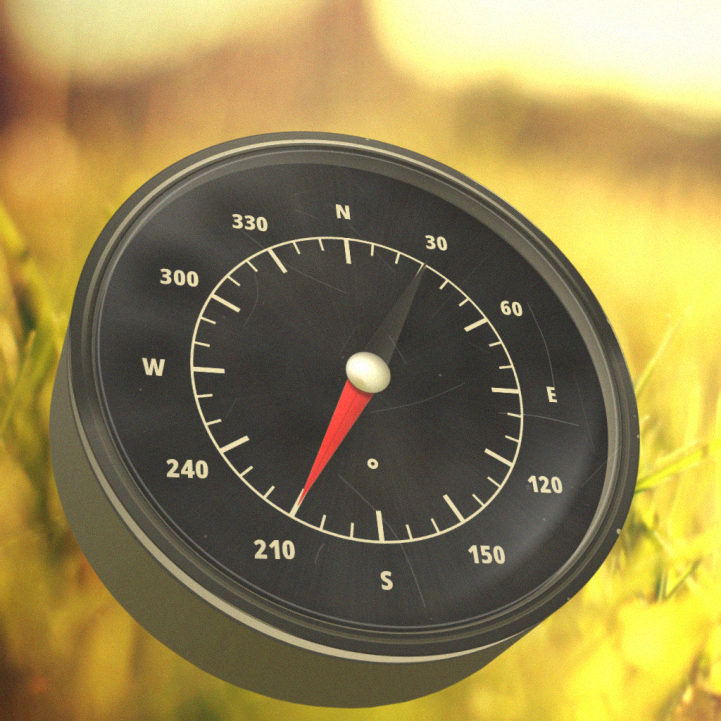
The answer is 210 °
